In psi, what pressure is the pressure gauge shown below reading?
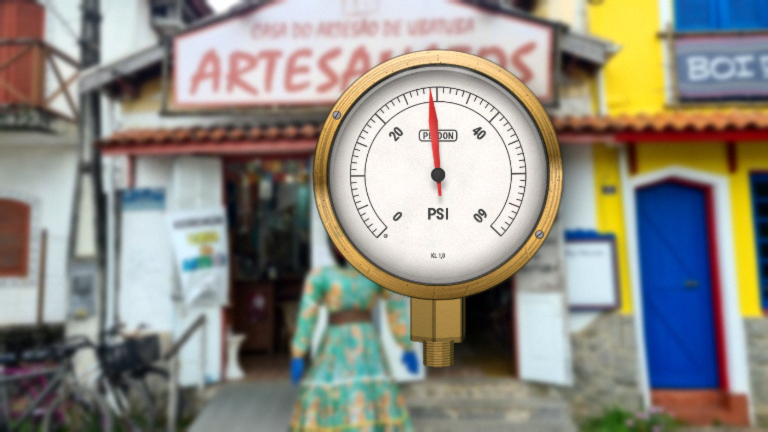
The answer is 29 psi
